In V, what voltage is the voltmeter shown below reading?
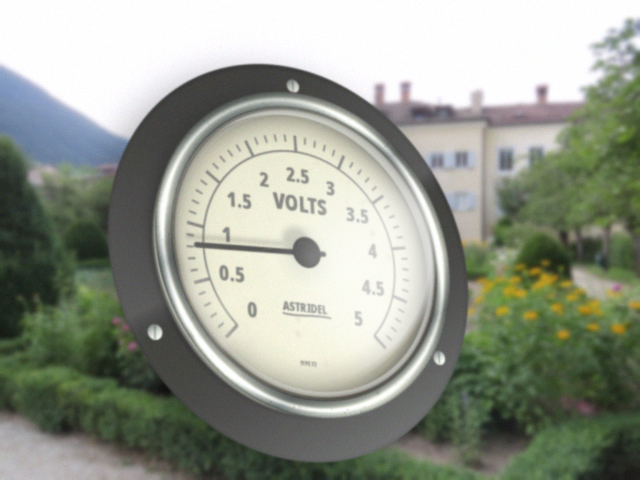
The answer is 0.8 V
